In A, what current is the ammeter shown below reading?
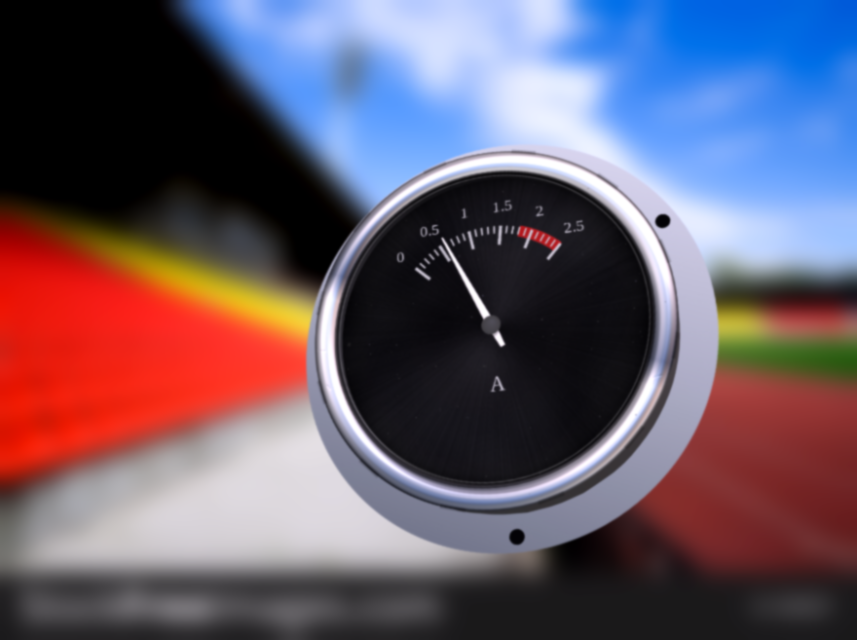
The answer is 0.6 A
